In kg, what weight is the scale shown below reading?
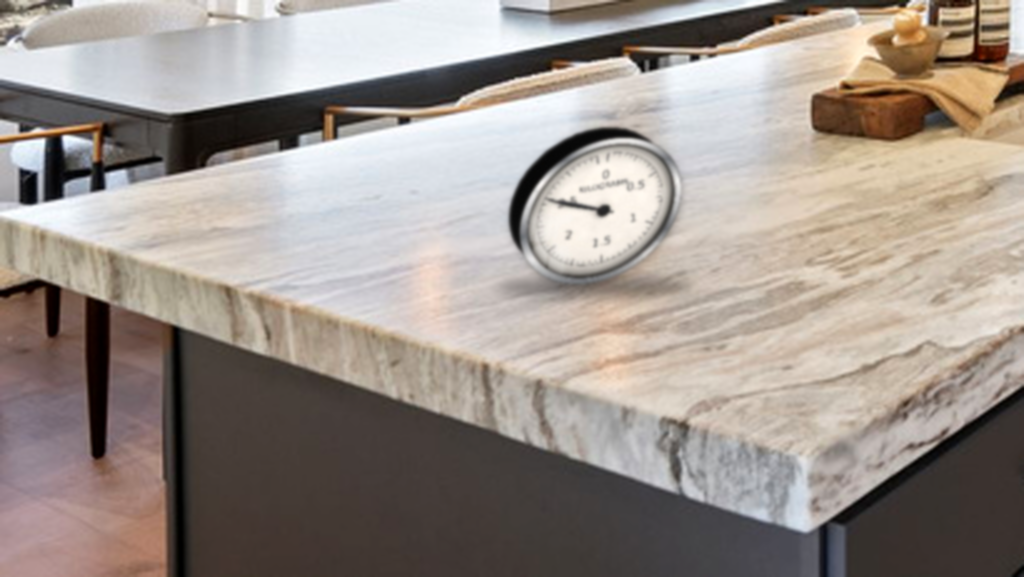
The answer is 2.5 kg
